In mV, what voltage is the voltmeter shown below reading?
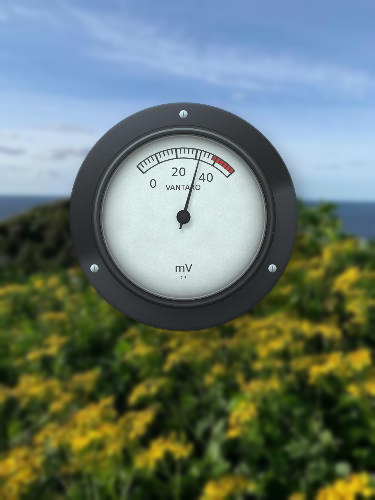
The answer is 32 mV
